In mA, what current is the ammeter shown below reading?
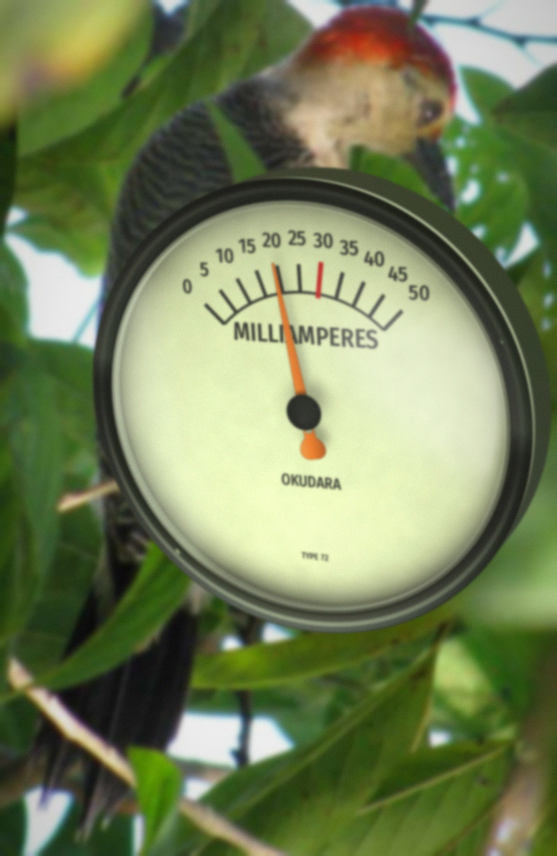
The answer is 20 mA
